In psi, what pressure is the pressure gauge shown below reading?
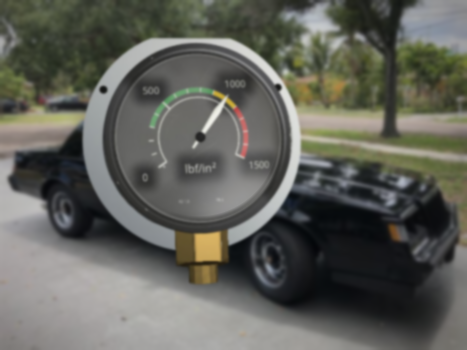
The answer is 1000 psi
